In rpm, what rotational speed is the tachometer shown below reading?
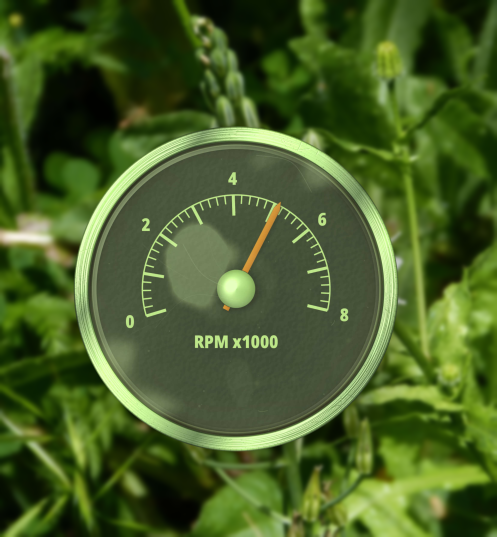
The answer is 5100 rpm
